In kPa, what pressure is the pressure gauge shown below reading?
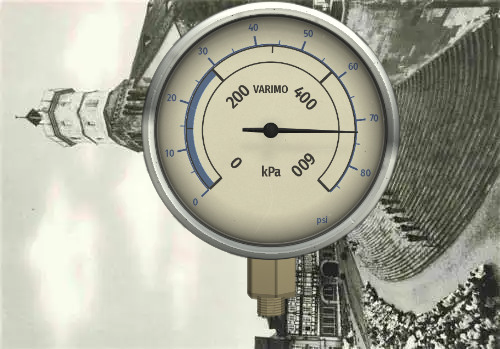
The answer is 500 kPa
